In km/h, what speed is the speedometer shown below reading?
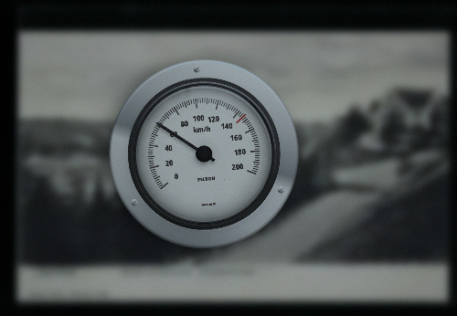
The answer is 60 km/h
